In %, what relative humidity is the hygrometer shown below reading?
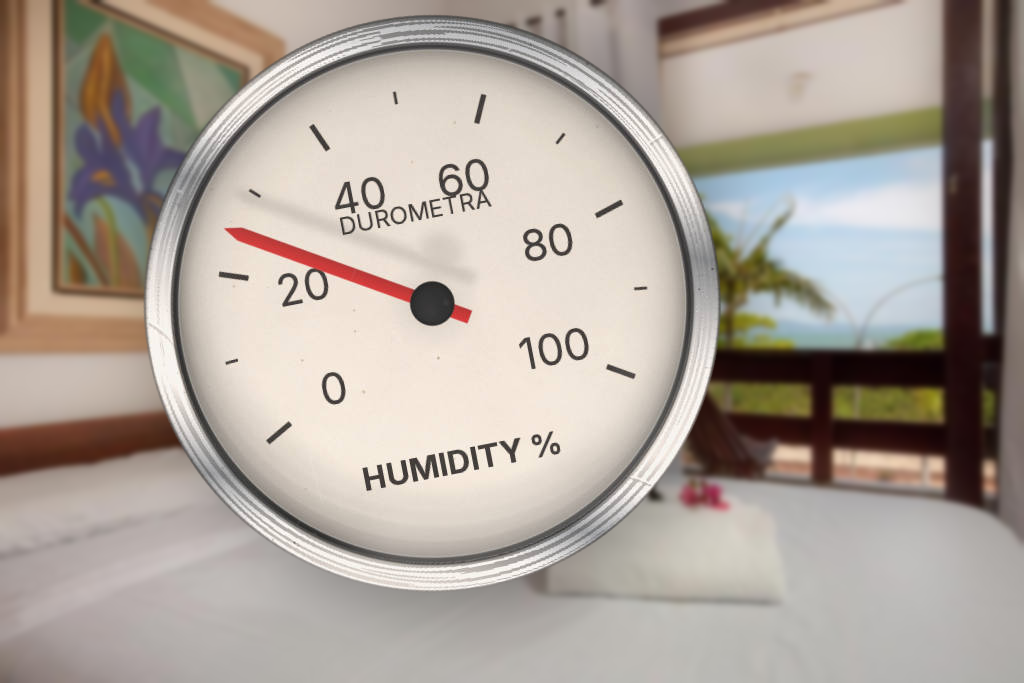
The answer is 25 %
